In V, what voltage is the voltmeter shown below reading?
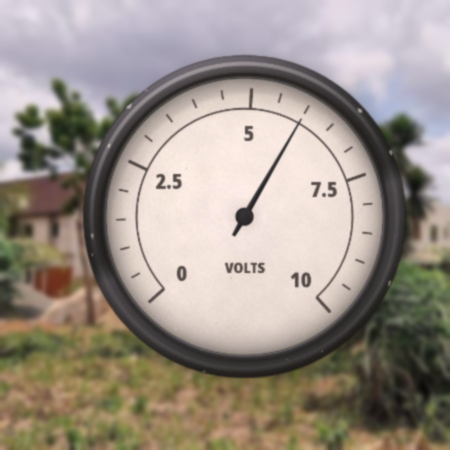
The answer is 6 V
